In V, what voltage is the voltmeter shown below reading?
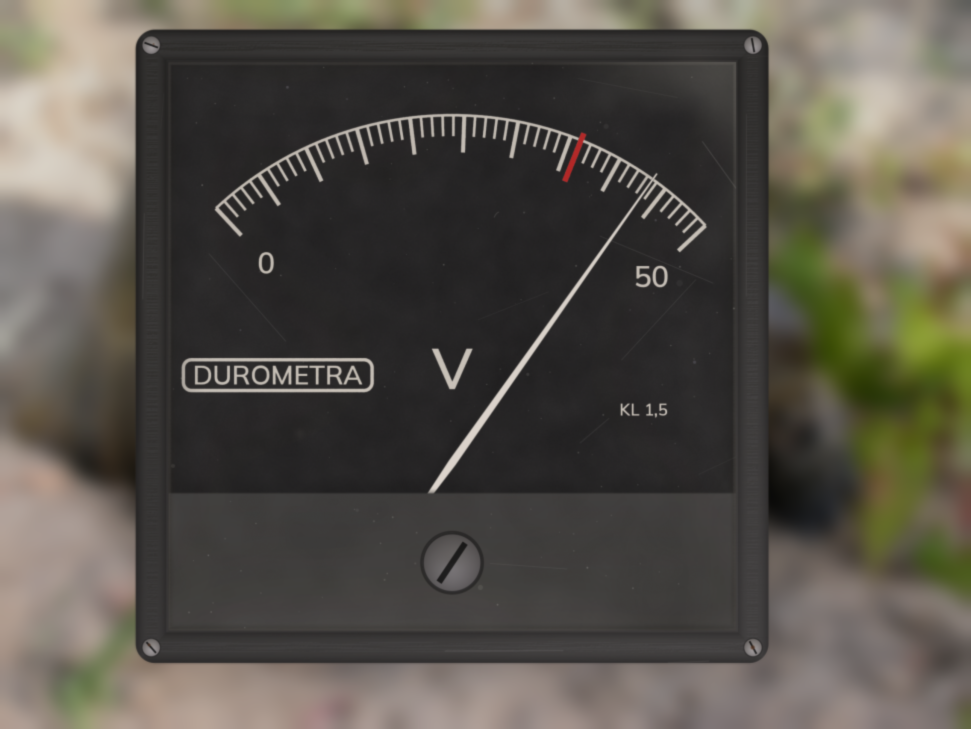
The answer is 43.5 V
